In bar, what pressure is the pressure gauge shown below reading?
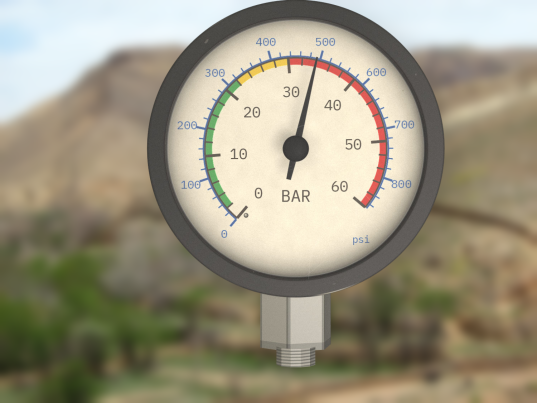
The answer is 34 bar
